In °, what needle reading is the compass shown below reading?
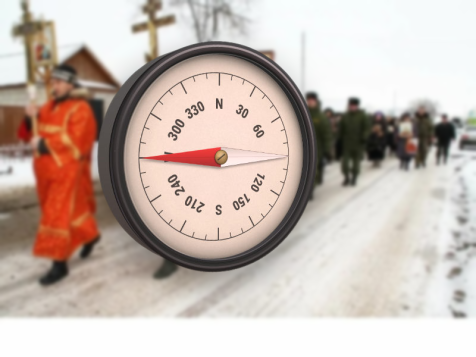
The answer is 270 °
